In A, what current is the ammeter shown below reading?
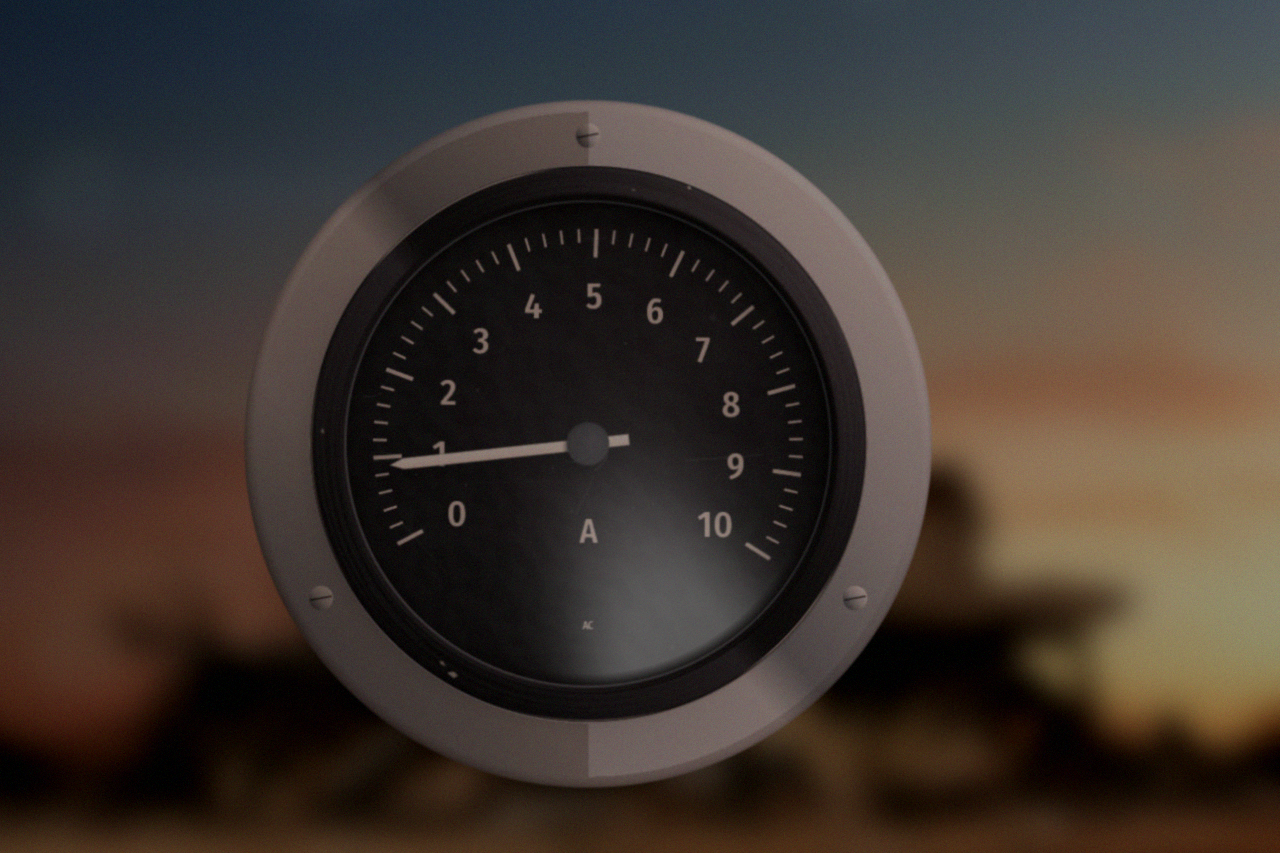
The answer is 0.9 A
